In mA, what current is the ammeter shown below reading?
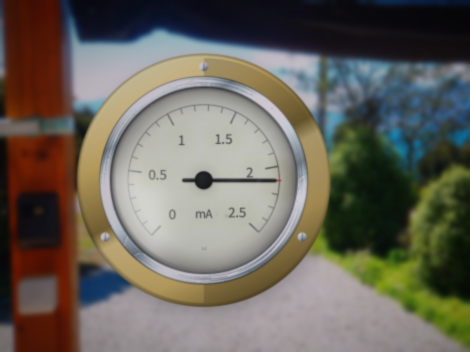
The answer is 2.1 mA
